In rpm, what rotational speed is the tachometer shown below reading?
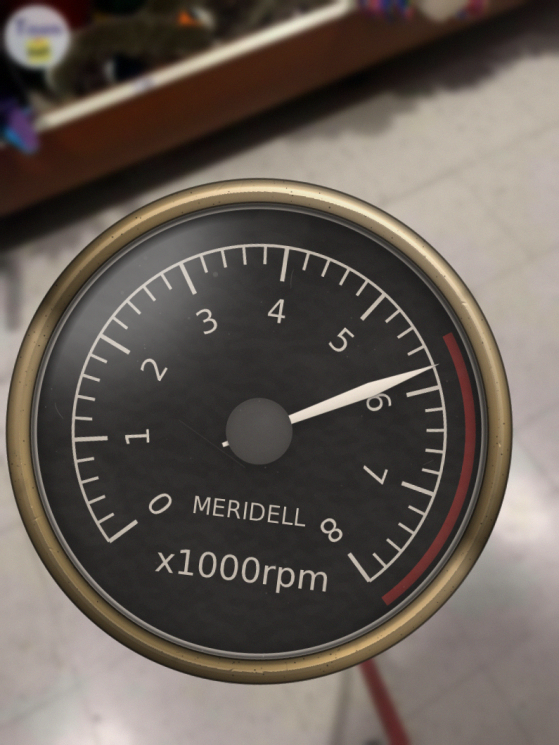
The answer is 5800 rpm
